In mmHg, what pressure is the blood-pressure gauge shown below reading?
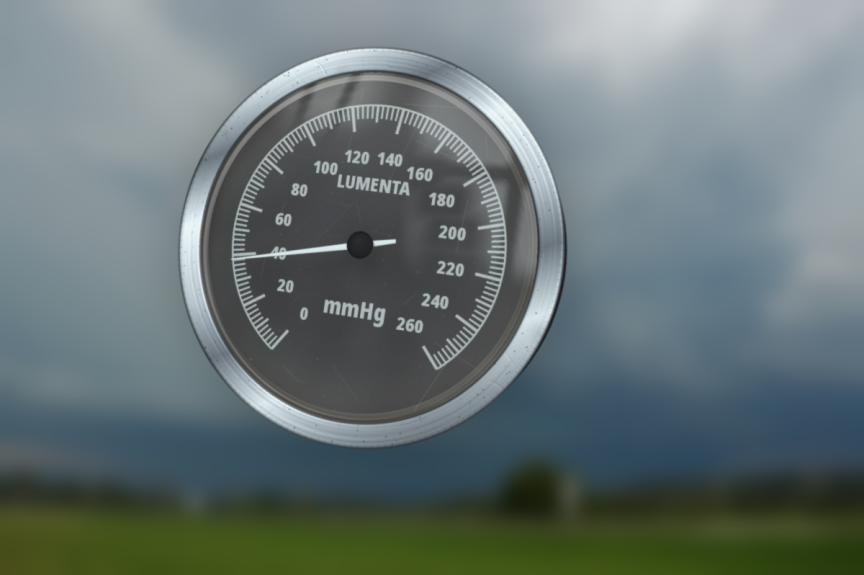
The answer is 38 mmHg
